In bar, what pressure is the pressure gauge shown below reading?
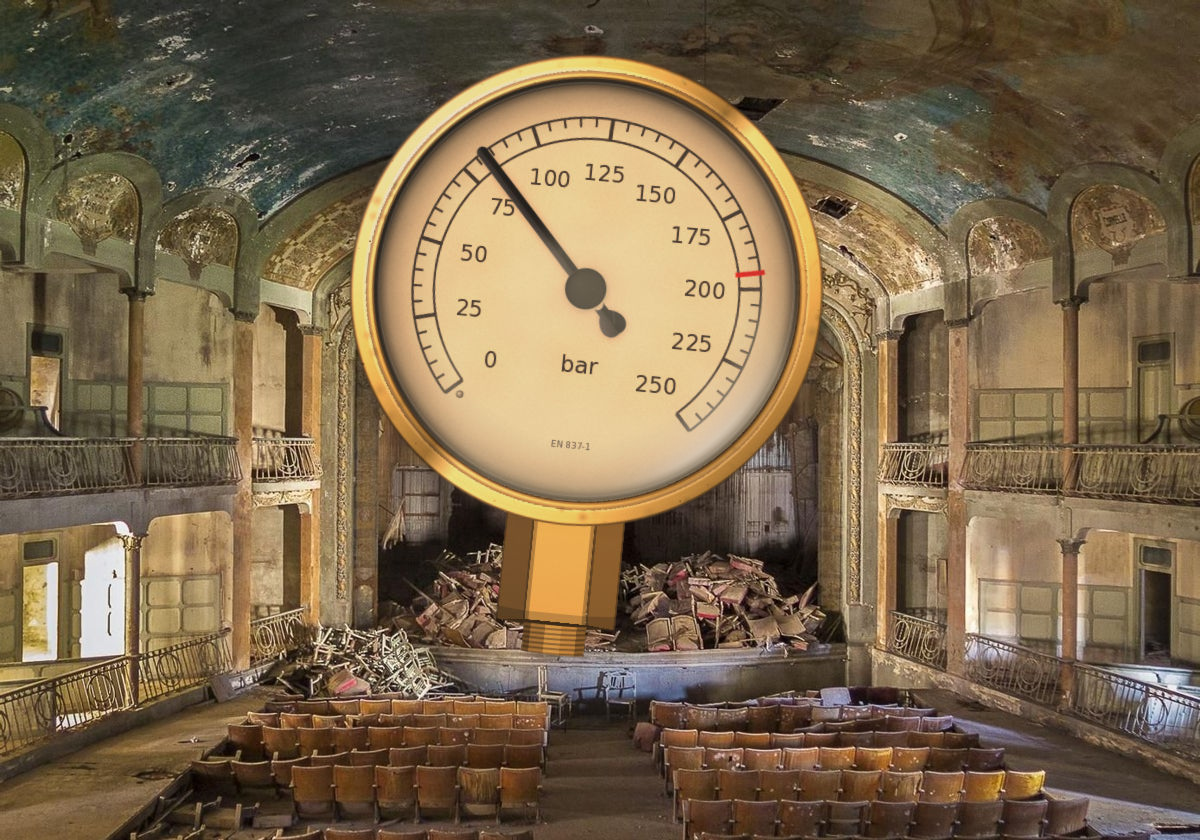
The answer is 82.5 bar
